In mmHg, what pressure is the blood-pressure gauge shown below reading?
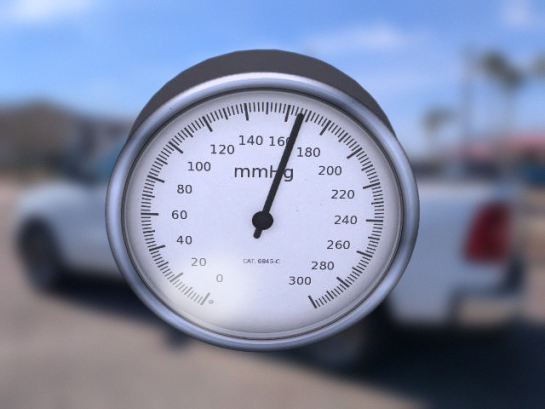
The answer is 166 mmHg
